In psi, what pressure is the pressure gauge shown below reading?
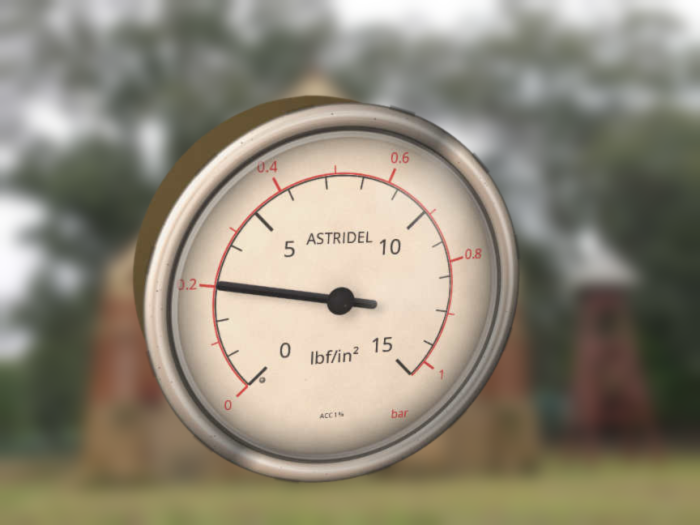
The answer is 3 psi
